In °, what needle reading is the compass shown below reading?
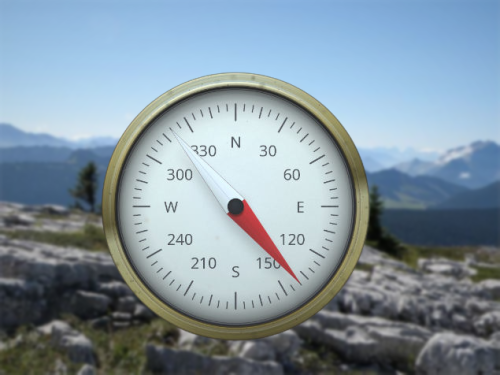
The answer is 140 °
